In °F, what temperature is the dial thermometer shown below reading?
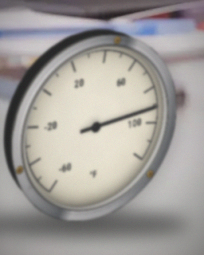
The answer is 90 °F
